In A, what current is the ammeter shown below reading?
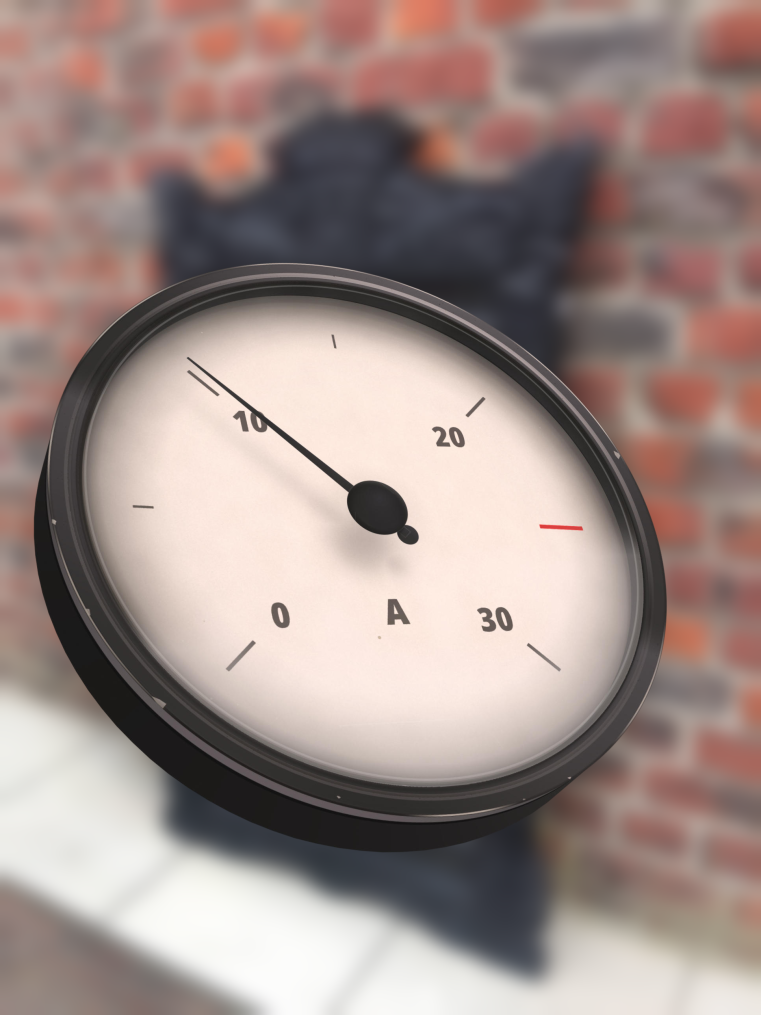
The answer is 10 A
